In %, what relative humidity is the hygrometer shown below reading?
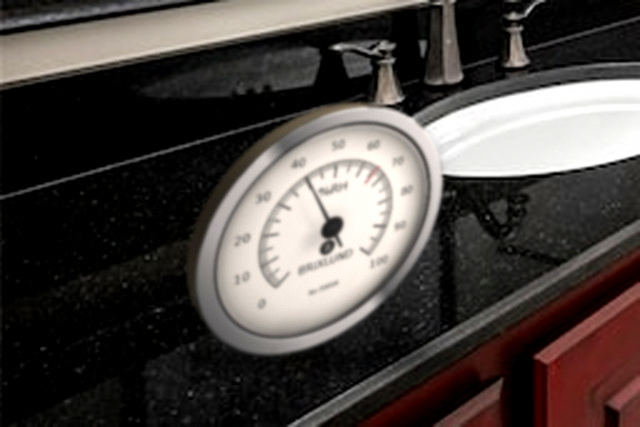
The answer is 40 %
